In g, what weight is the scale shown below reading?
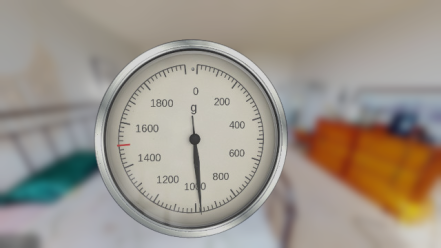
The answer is 980 g
